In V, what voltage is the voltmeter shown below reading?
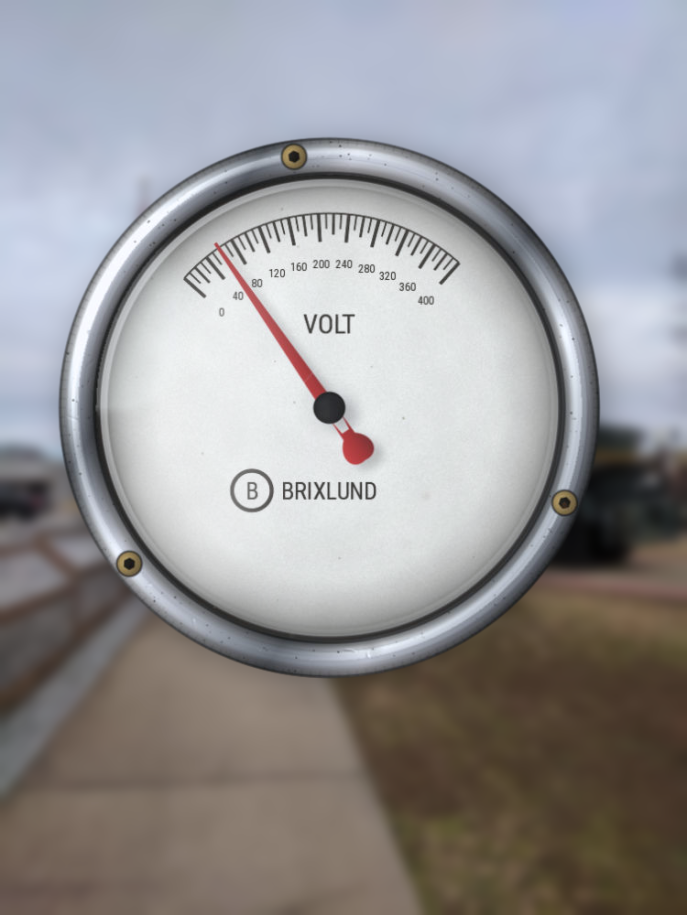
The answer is 60 V
